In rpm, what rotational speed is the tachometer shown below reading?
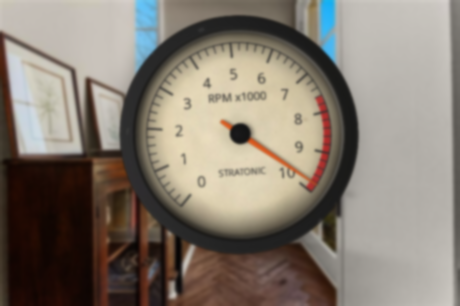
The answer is 9800 rpm
